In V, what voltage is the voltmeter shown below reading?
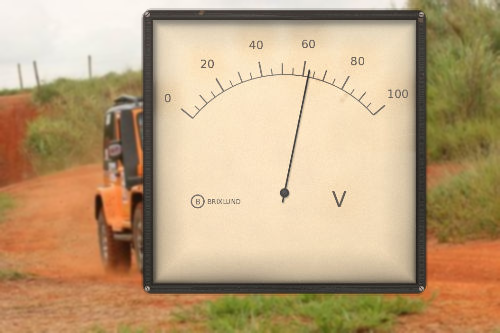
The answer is 62.5 V
